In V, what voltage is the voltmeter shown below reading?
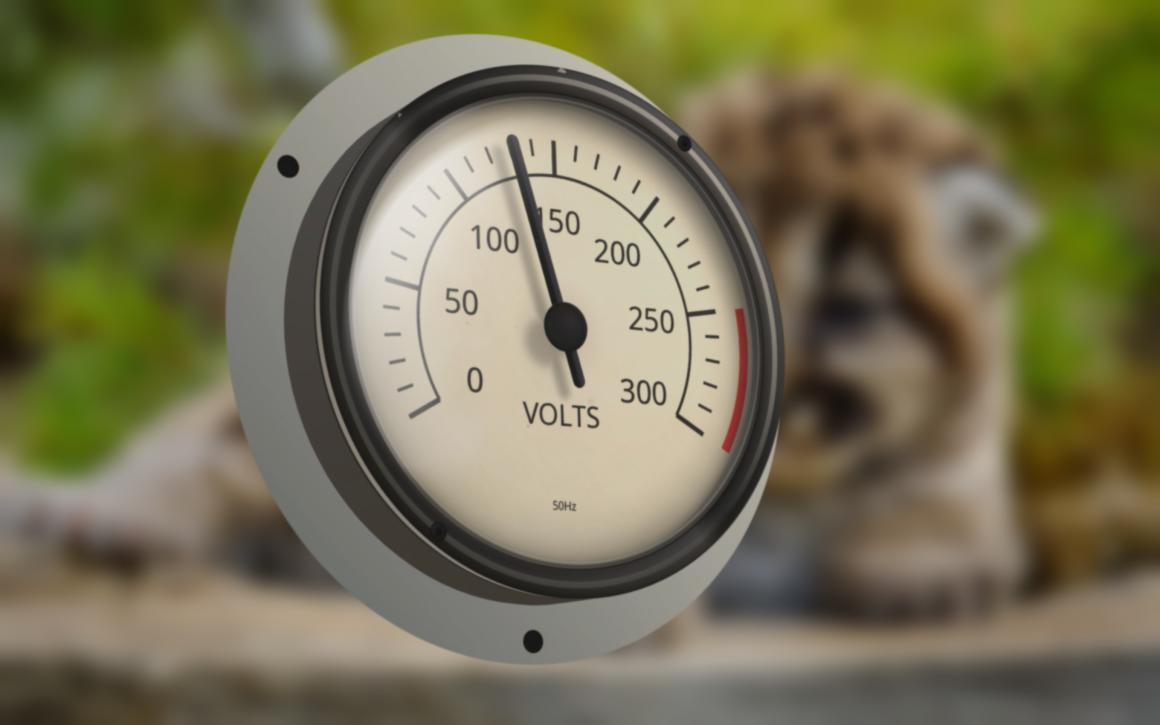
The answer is 130 V
